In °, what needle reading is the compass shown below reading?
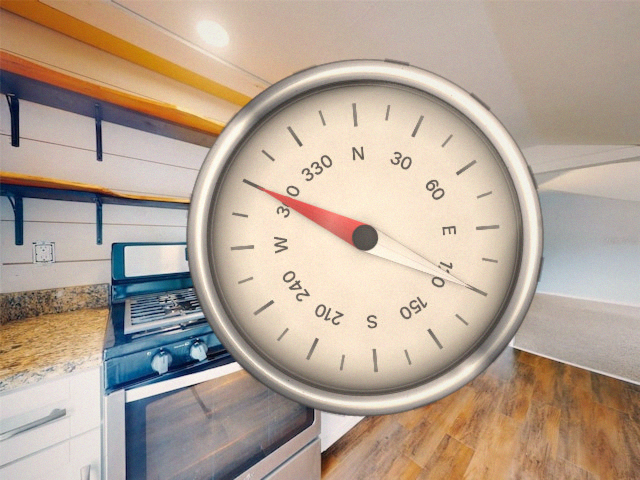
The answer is 300 °
